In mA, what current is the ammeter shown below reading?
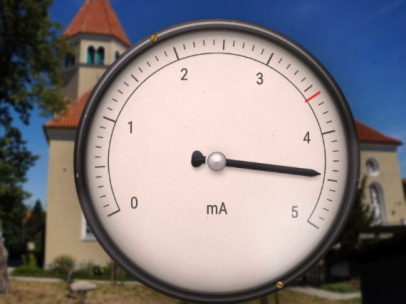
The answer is 4.45 mA
